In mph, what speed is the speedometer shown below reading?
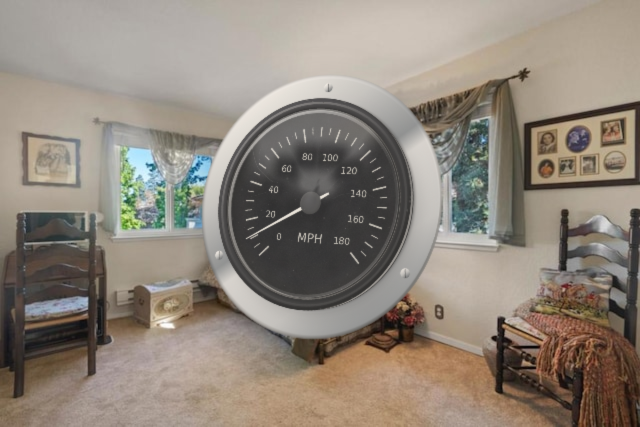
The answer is 10 mph
